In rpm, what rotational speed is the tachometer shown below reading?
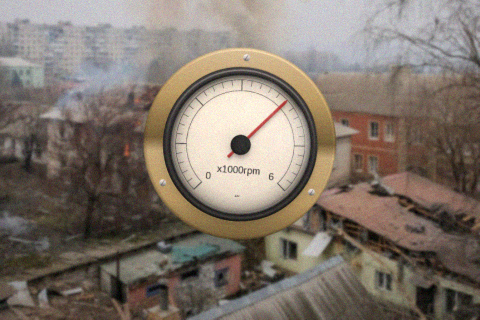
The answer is 4000 rpm
